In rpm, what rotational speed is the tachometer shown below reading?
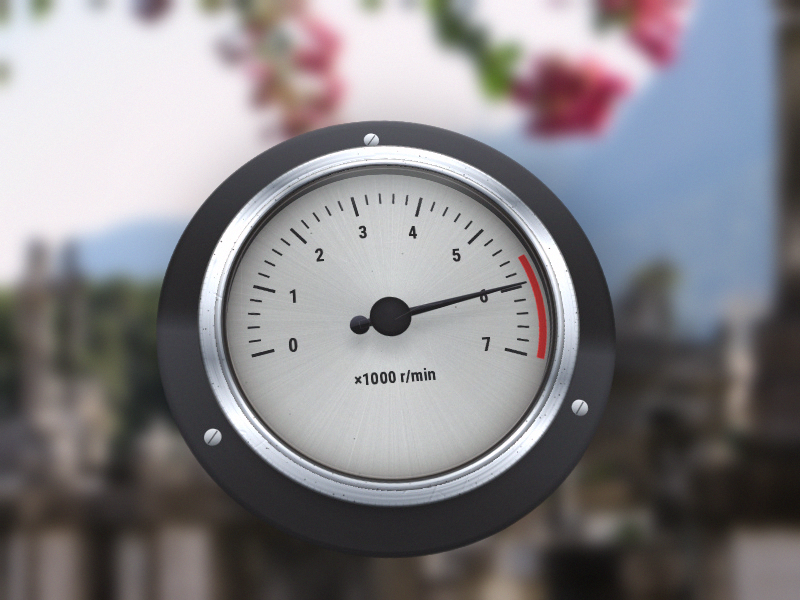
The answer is 6000 rpm
